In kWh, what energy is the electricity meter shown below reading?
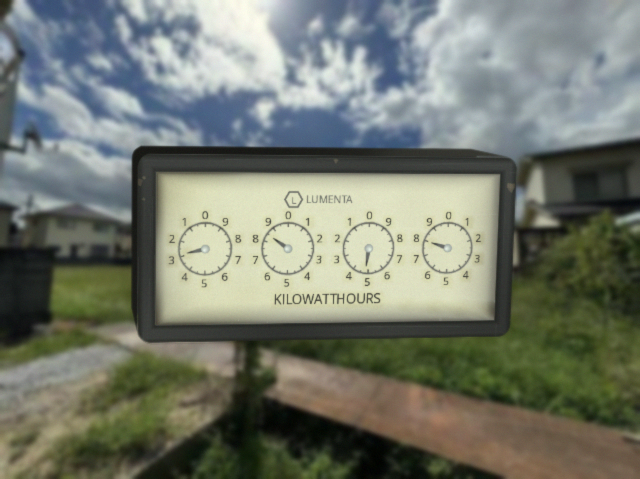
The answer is 2848 kWh
